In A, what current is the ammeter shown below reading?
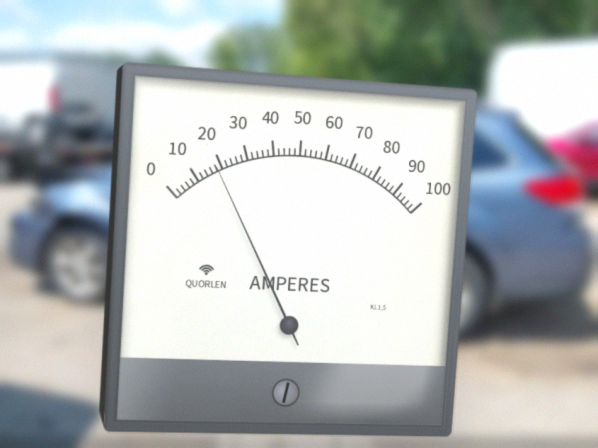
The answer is 18 A
